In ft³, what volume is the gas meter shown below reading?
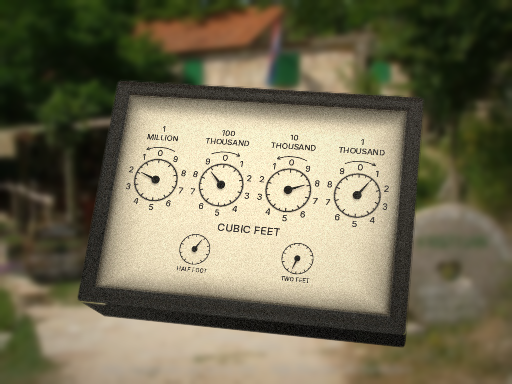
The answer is 188100 ft³
